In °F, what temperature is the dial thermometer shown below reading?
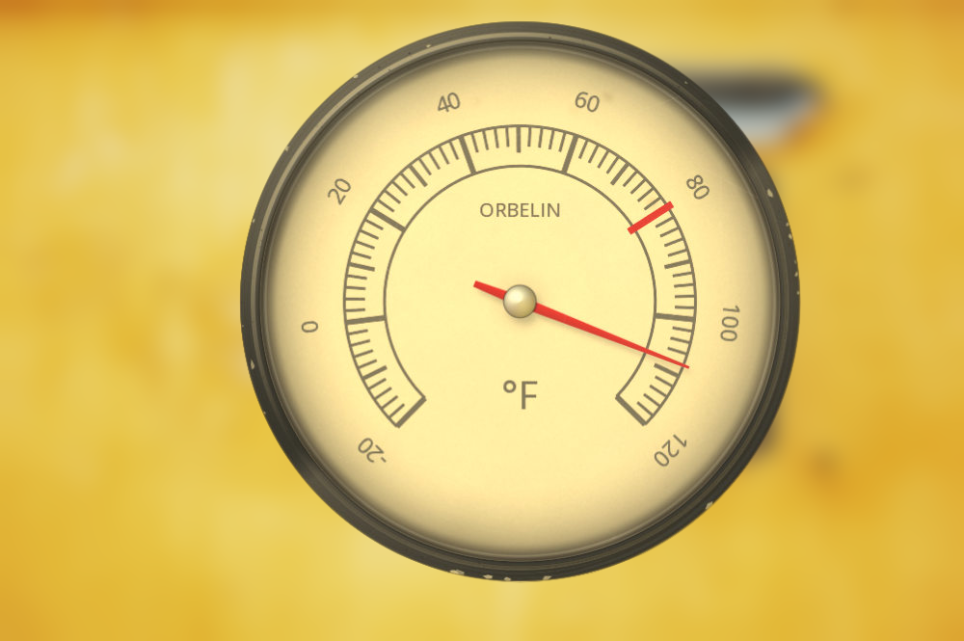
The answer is 108 °F
